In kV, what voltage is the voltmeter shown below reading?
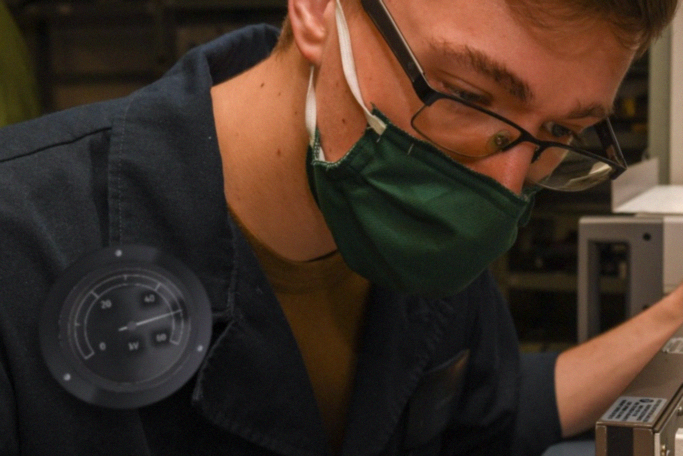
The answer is 50 kV
